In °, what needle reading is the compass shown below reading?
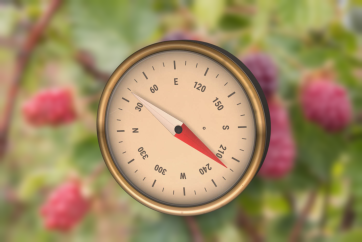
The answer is 220 °
